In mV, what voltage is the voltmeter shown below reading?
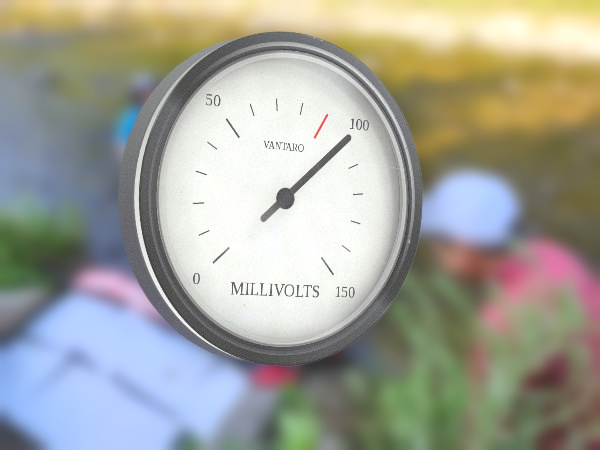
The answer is 100 mV
